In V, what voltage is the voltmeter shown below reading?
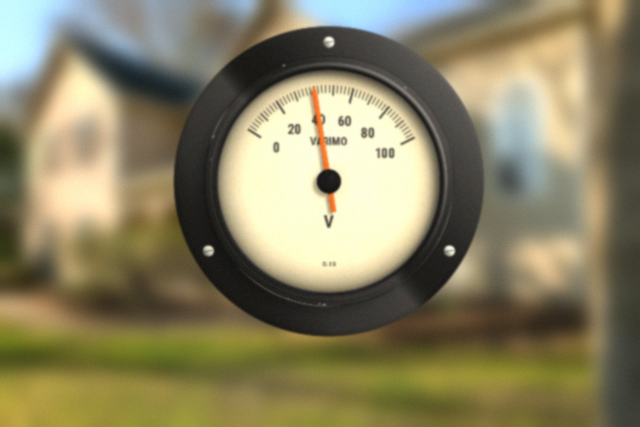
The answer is 40 V
